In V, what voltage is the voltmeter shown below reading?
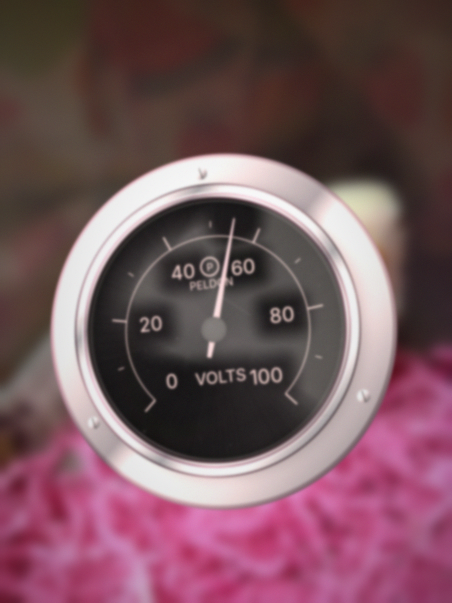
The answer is 55 V
